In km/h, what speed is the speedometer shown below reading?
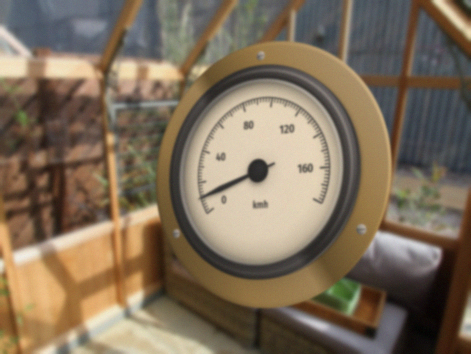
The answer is 10 km/h
